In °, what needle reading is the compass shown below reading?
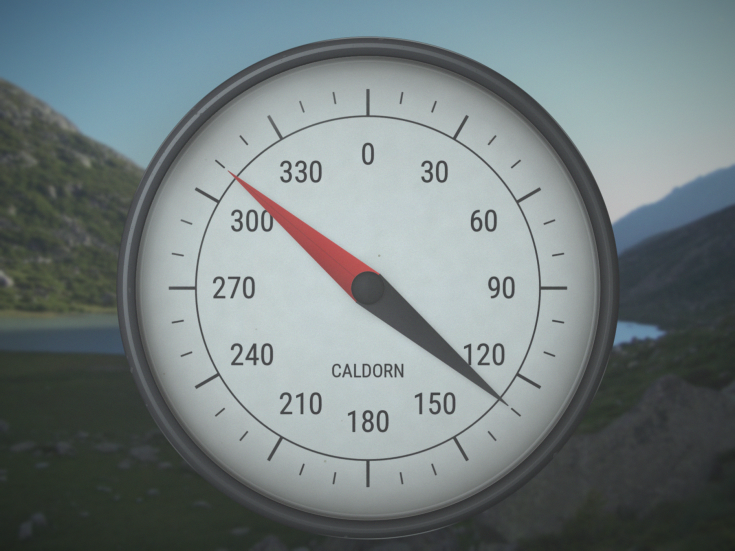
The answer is 310 °
